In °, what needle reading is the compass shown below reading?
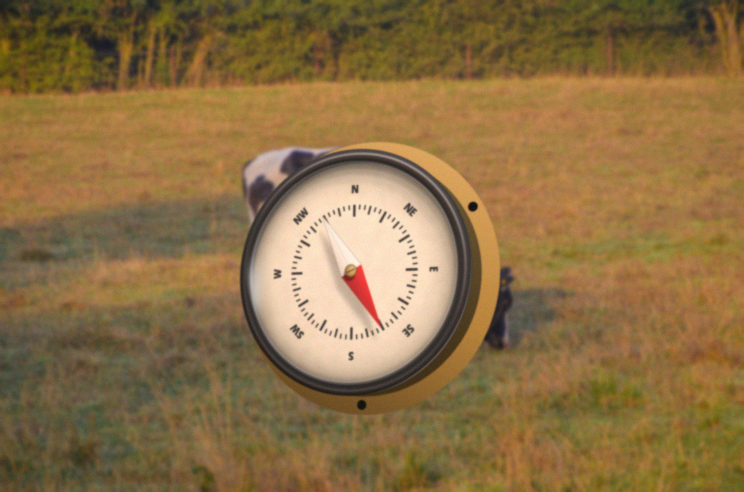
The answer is 150 °
